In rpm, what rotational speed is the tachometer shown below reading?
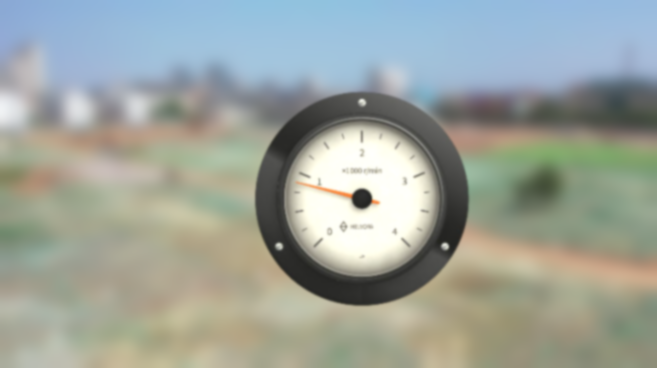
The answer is 875 rpm
